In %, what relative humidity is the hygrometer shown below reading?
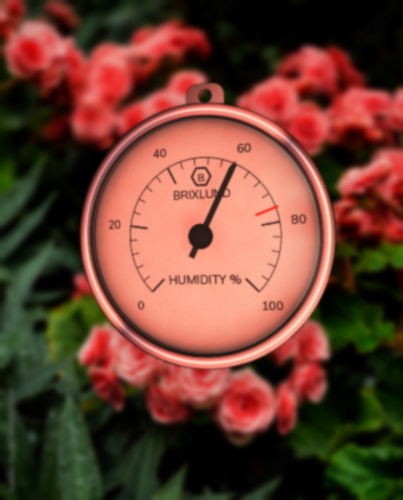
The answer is 60 %
